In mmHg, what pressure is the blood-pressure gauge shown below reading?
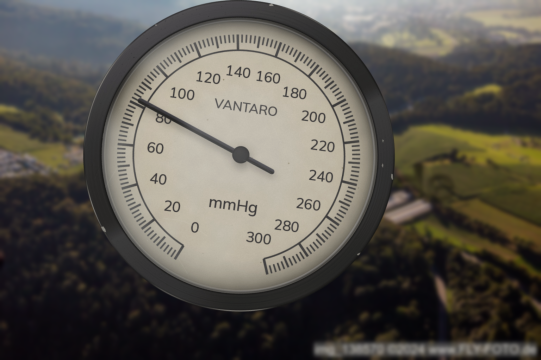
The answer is 82 mmHg
